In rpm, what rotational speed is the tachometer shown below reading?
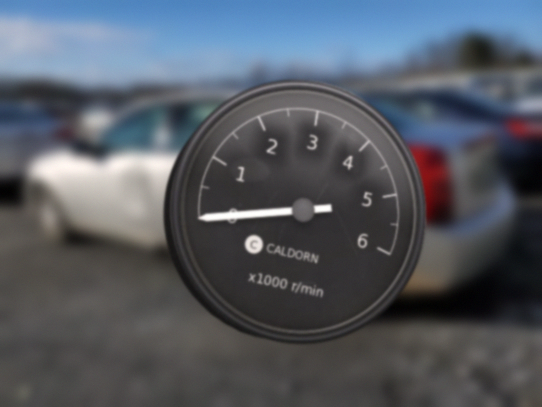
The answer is 0 rpm
